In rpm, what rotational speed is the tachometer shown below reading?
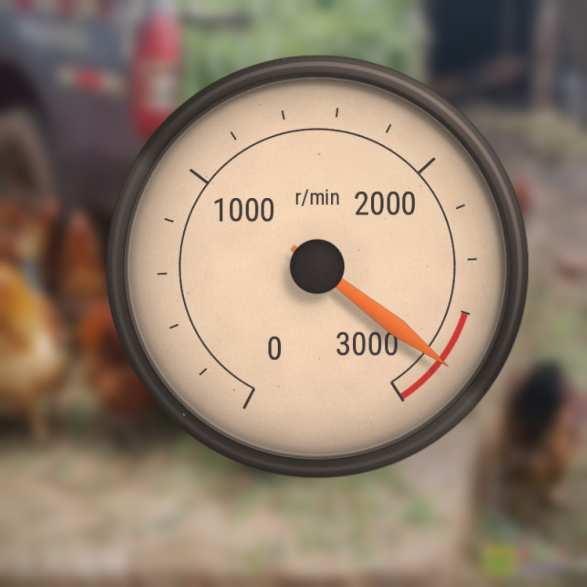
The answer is 2800 rpm
